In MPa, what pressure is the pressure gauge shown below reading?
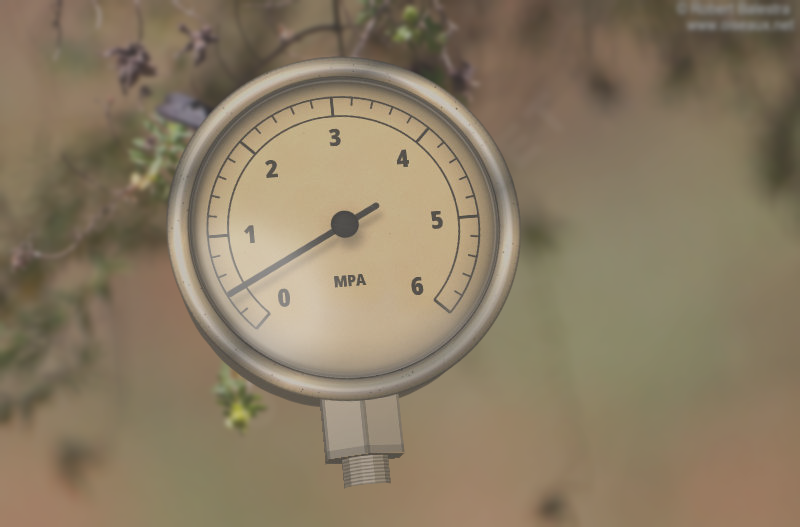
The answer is 0.4 MPa
